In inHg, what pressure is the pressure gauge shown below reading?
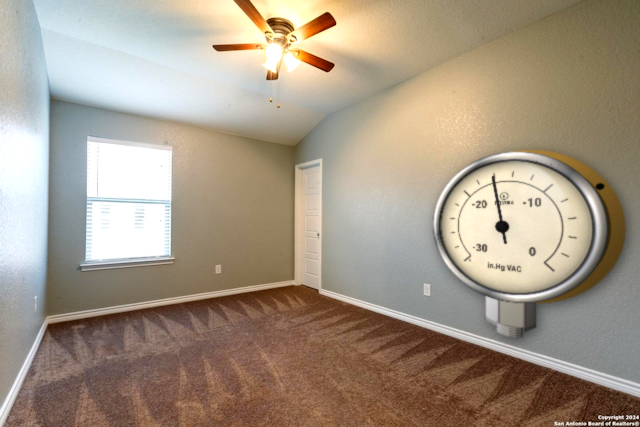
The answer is -16 inHg
